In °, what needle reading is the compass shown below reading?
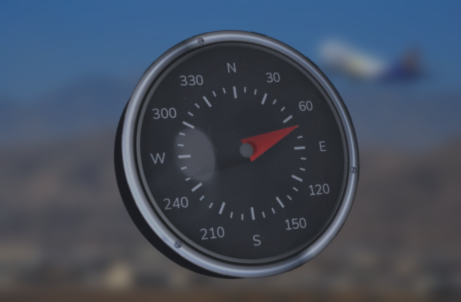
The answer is 70 °
